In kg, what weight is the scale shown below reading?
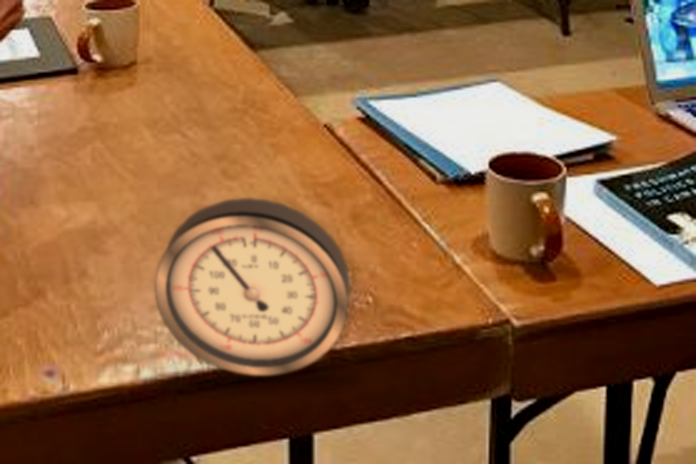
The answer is 110 kg
